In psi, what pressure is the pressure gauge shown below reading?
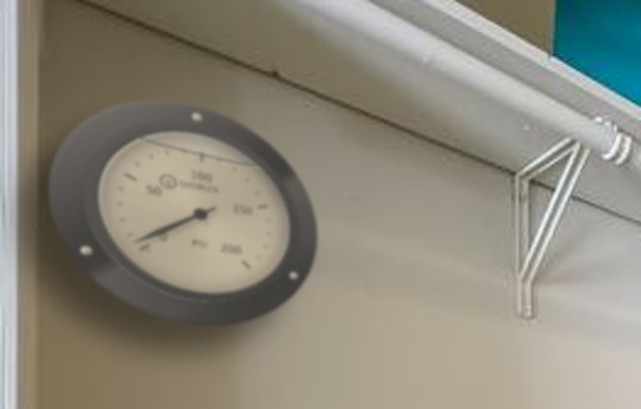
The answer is 5 psi
